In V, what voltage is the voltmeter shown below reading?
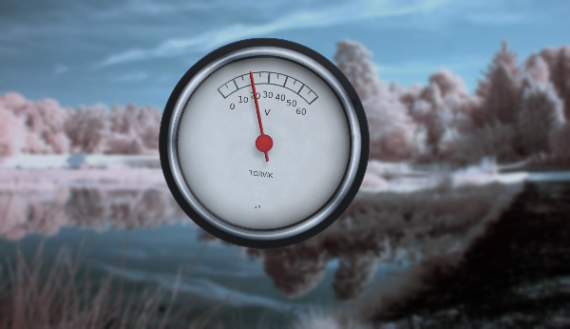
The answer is 20 V
